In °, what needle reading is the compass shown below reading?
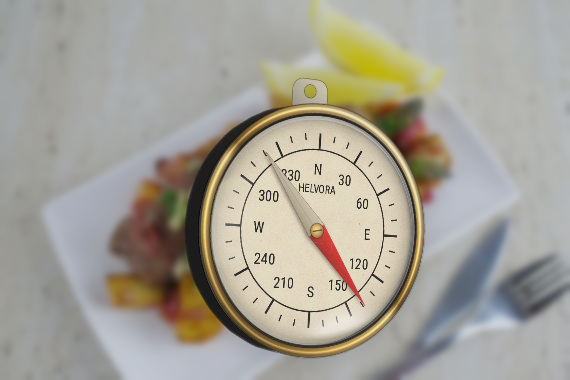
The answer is 140 °
